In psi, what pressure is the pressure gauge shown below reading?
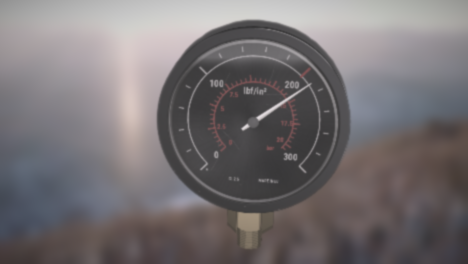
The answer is 210 psi
